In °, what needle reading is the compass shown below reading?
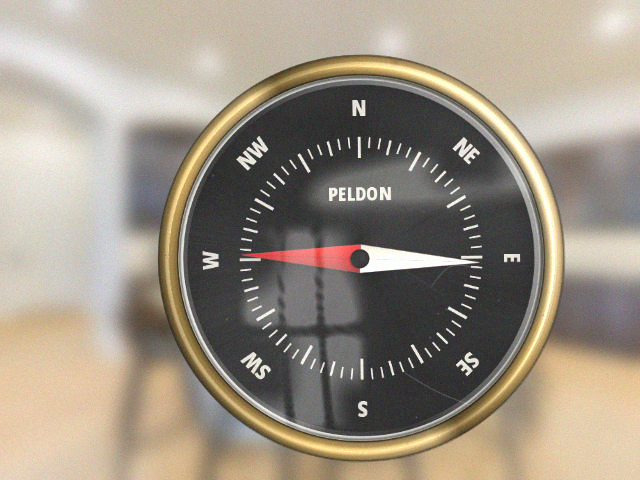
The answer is 272.5 °
